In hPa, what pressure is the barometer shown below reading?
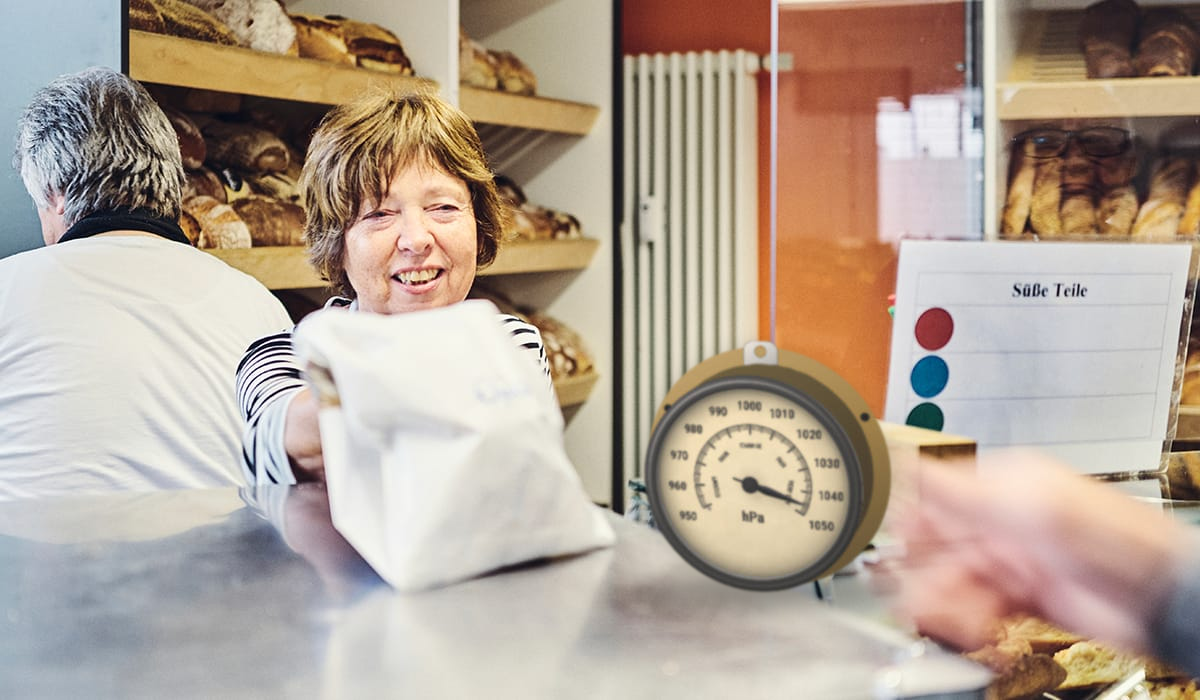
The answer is 1045 hPa
